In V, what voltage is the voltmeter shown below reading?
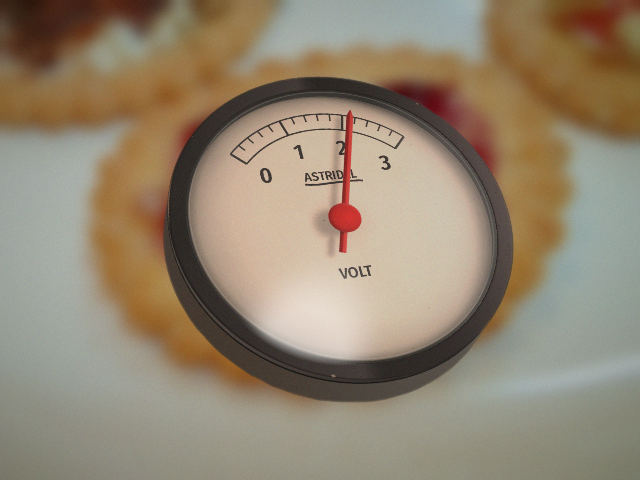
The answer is 2.1 V
